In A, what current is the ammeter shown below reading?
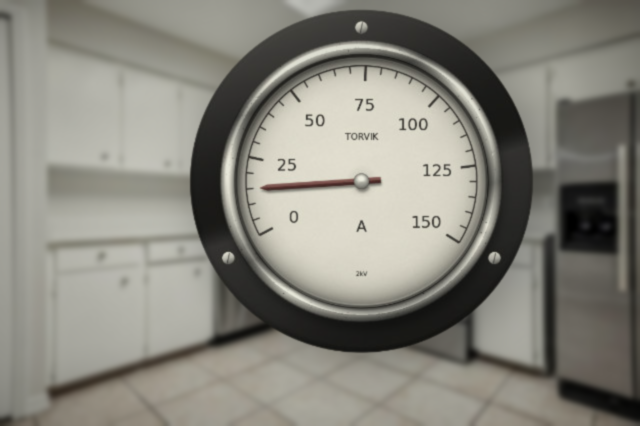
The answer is 15 A
